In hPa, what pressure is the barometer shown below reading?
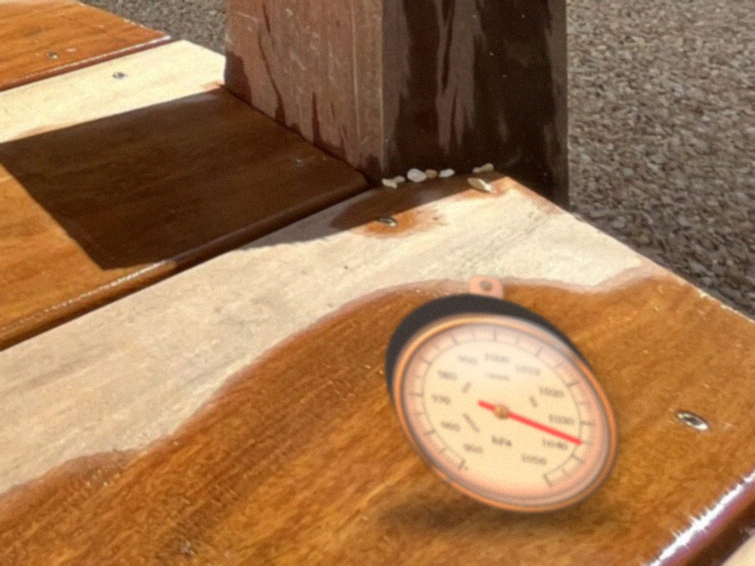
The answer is 1035 hPa
